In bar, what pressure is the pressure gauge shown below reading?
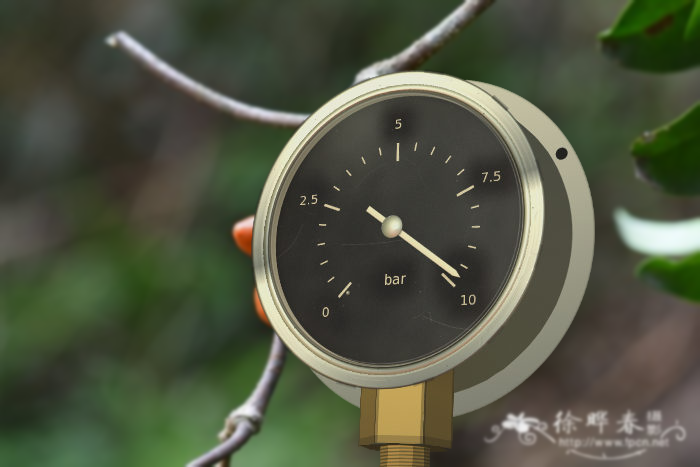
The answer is 9.75 bar
